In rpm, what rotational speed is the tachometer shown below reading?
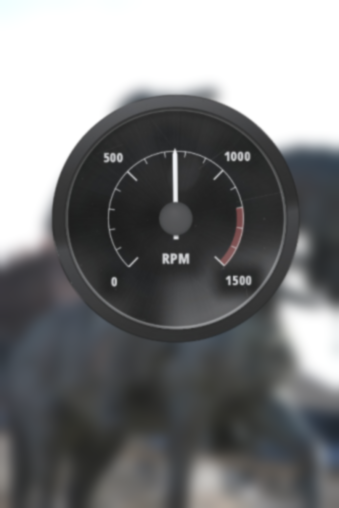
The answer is 750 rpm
